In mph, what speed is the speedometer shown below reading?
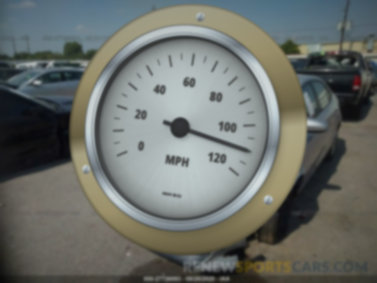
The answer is 110 mph
